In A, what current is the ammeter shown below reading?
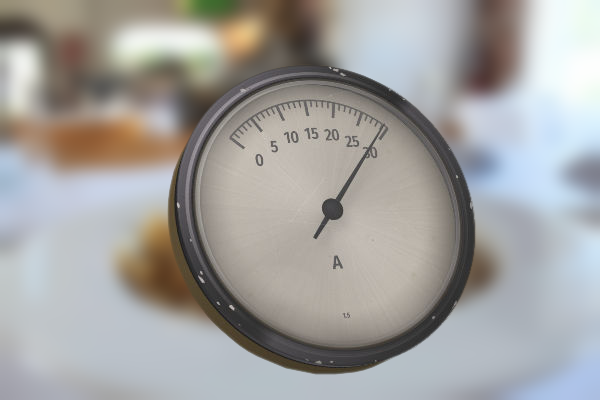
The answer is 29 A
